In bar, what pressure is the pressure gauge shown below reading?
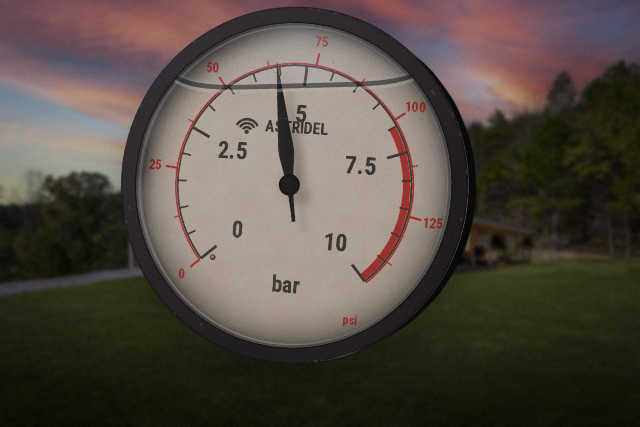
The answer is 4.5 bar
